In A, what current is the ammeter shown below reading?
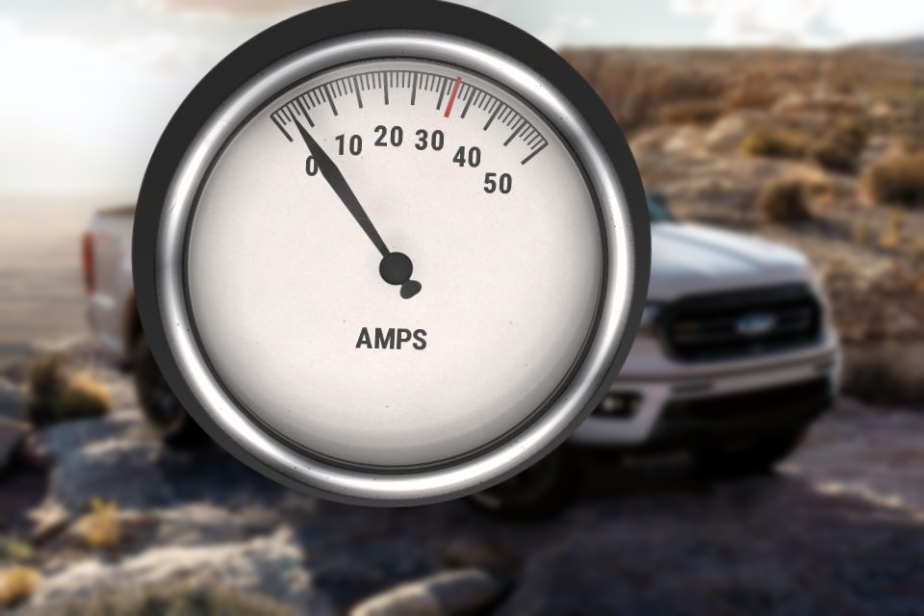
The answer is 3 A
